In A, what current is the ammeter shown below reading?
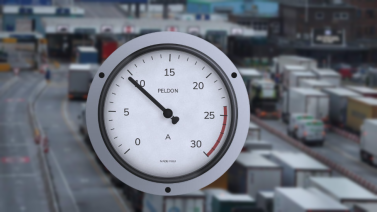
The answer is 9.5 A
